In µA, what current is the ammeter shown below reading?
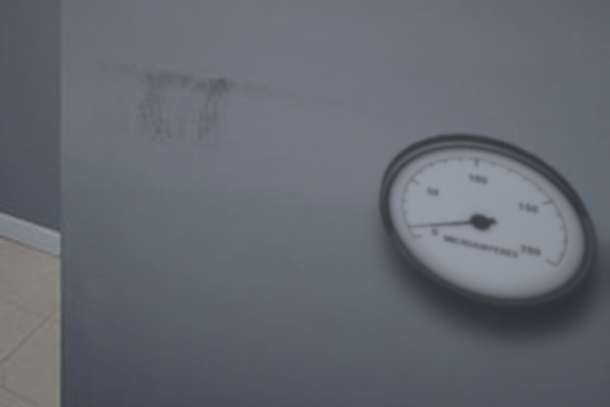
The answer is 10 µA
